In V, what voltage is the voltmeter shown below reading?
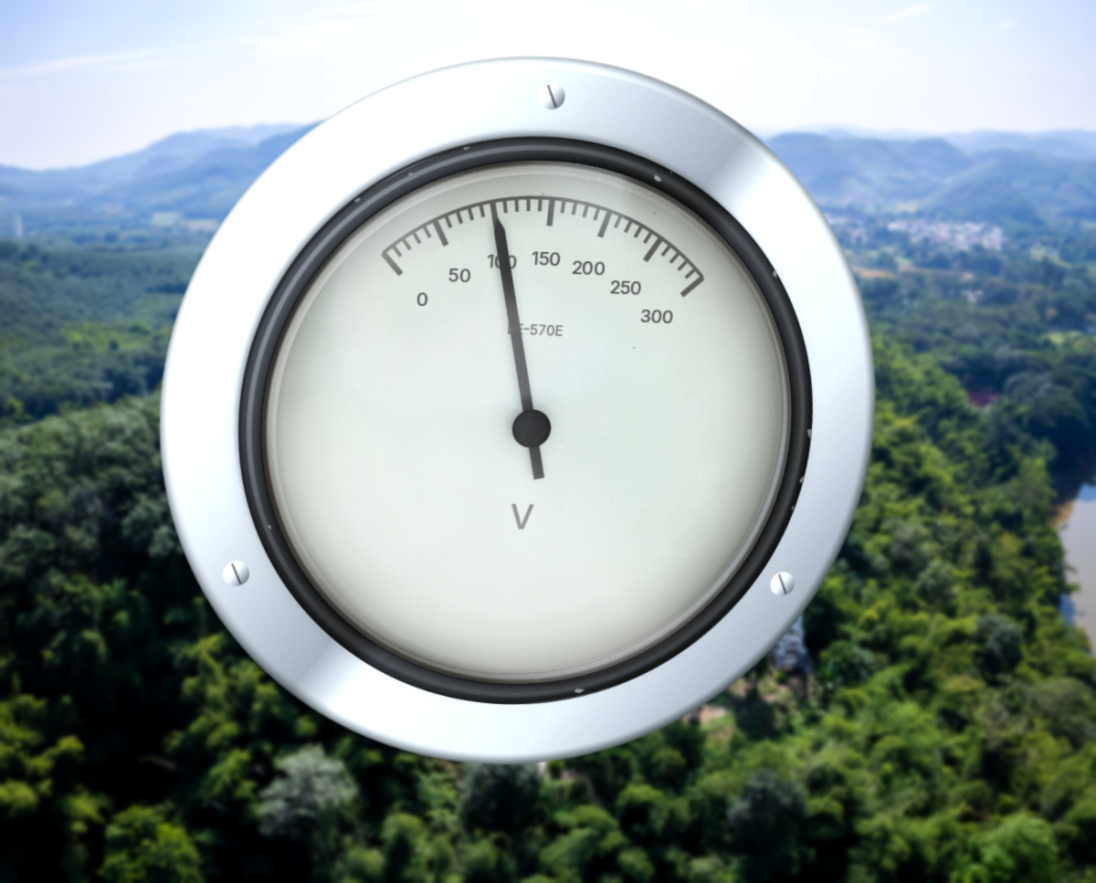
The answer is 100 V
